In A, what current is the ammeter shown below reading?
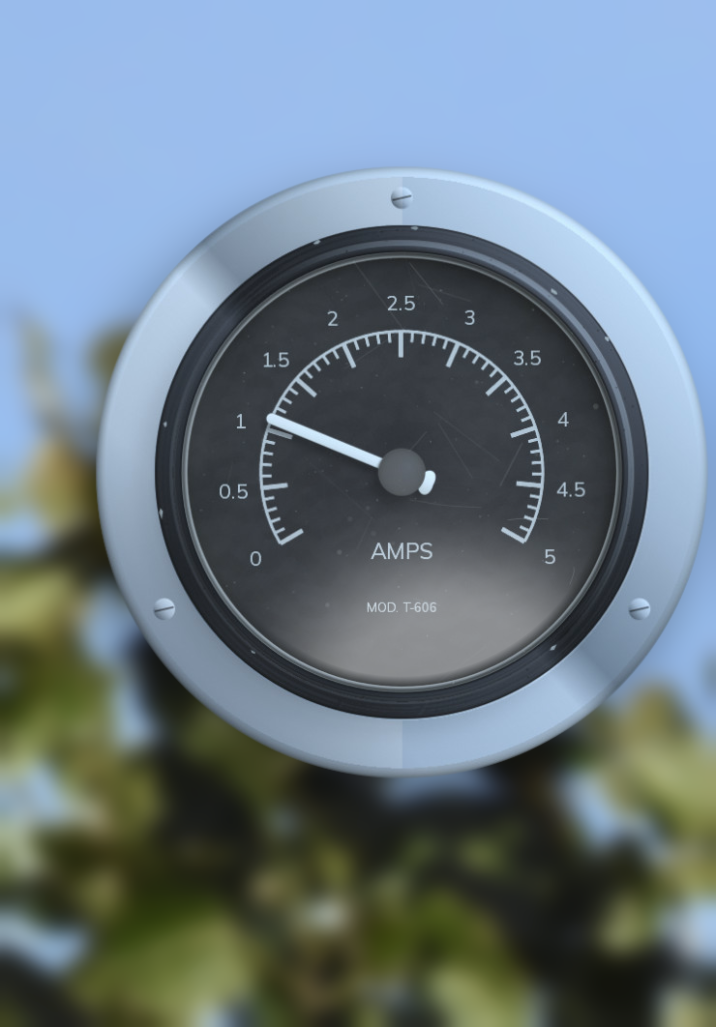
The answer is 1.1 A
